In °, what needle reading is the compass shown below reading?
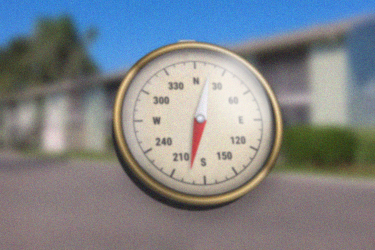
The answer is 195 °
